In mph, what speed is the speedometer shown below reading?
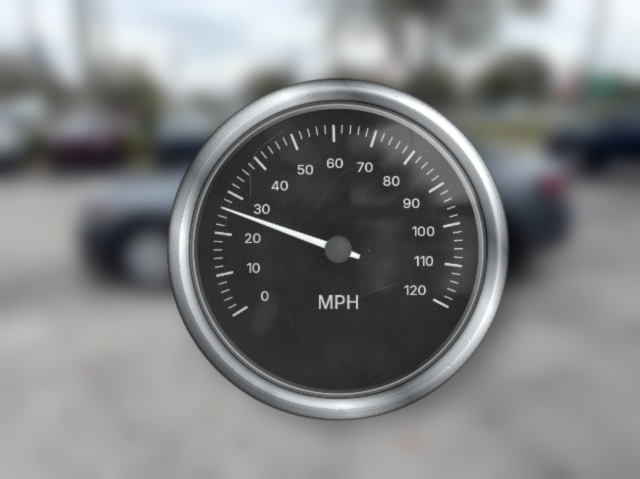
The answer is 26 mph
